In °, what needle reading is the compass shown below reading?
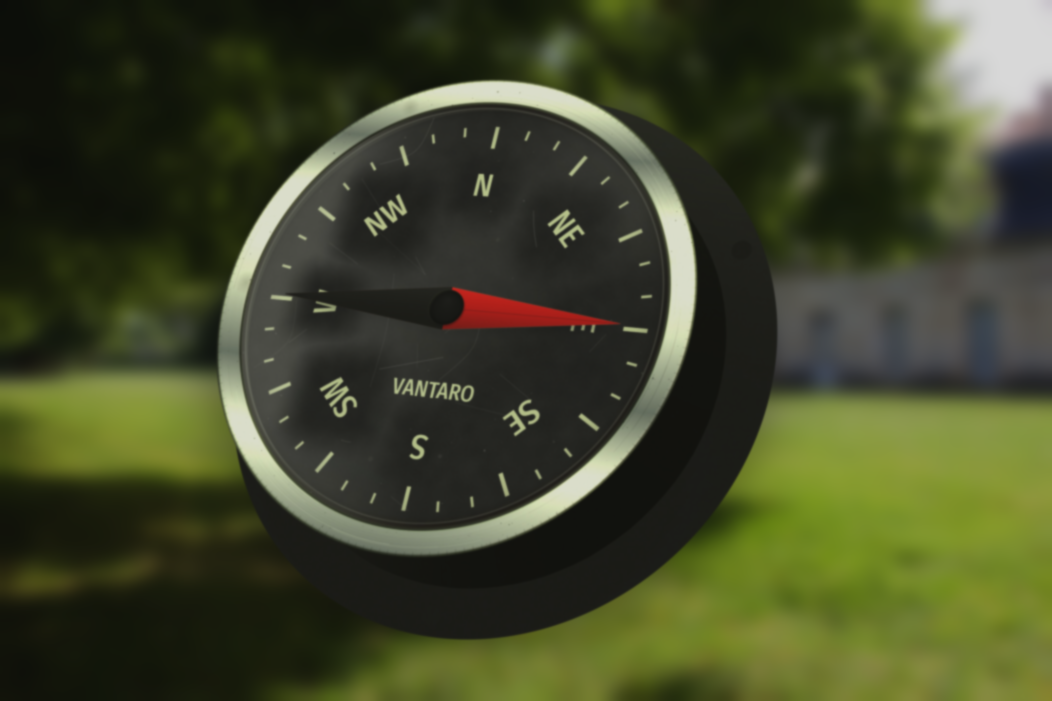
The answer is 90 °
